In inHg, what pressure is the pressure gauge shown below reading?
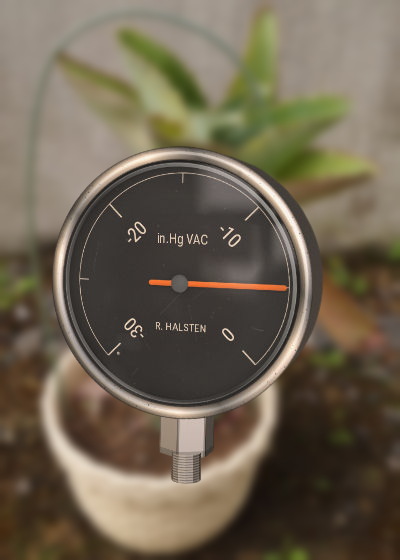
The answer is -5 inHg
